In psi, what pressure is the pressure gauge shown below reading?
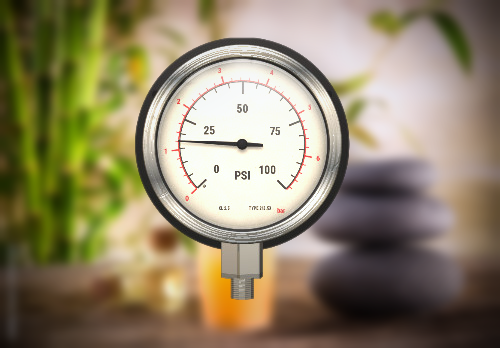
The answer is 17.5 psi
